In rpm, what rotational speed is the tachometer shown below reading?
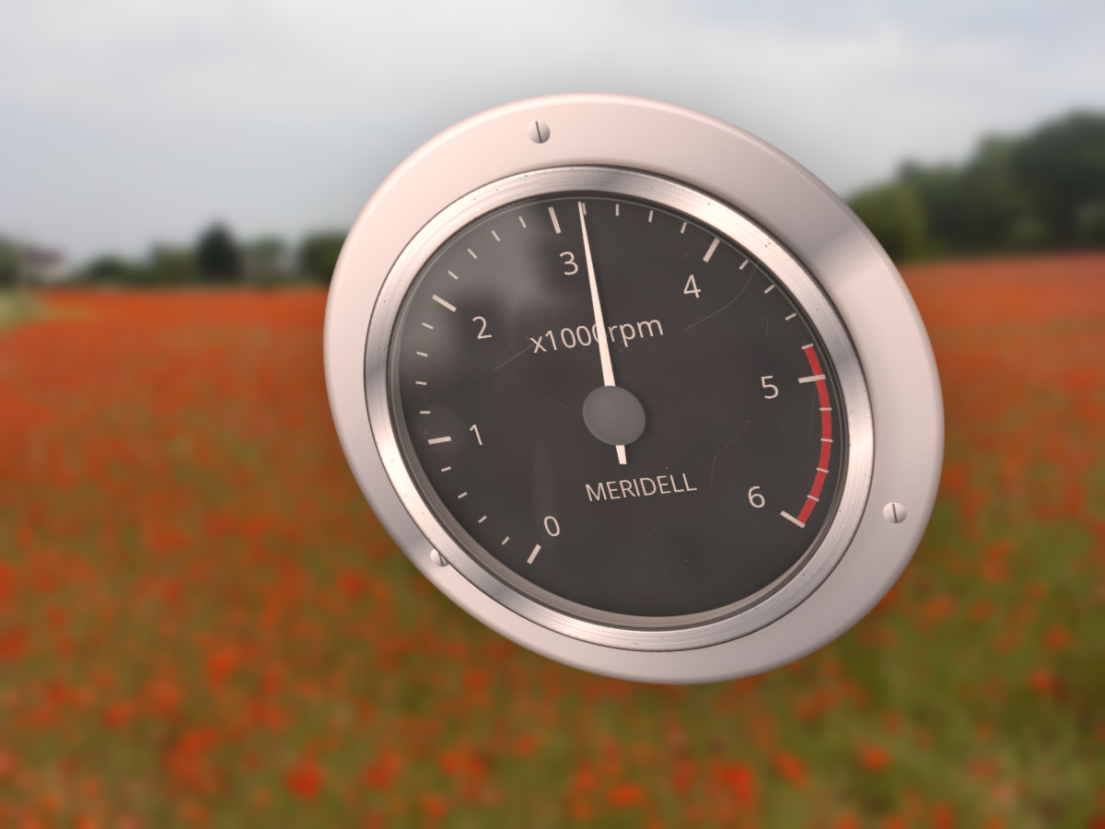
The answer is 3200 rpm
